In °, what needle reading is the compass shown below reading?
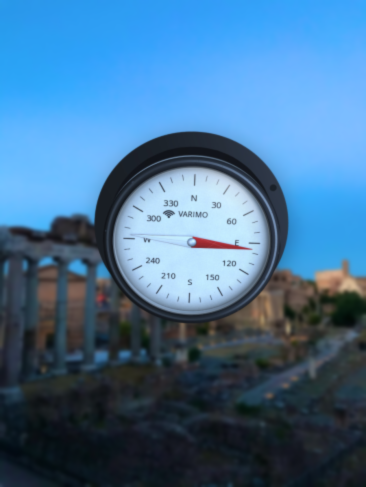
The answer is 95 °
